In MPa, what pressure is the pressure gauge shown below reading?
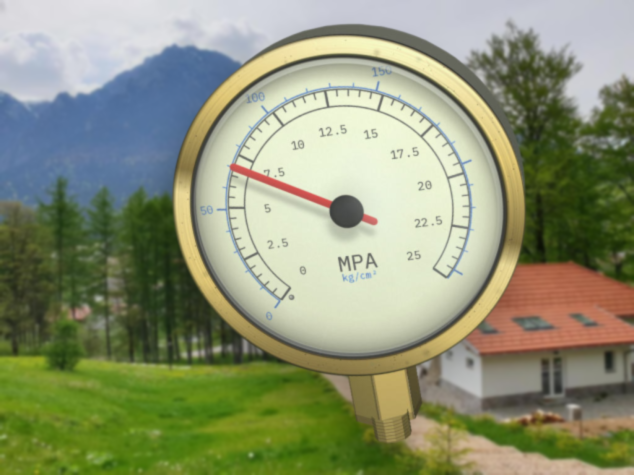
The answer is 7 MPa
